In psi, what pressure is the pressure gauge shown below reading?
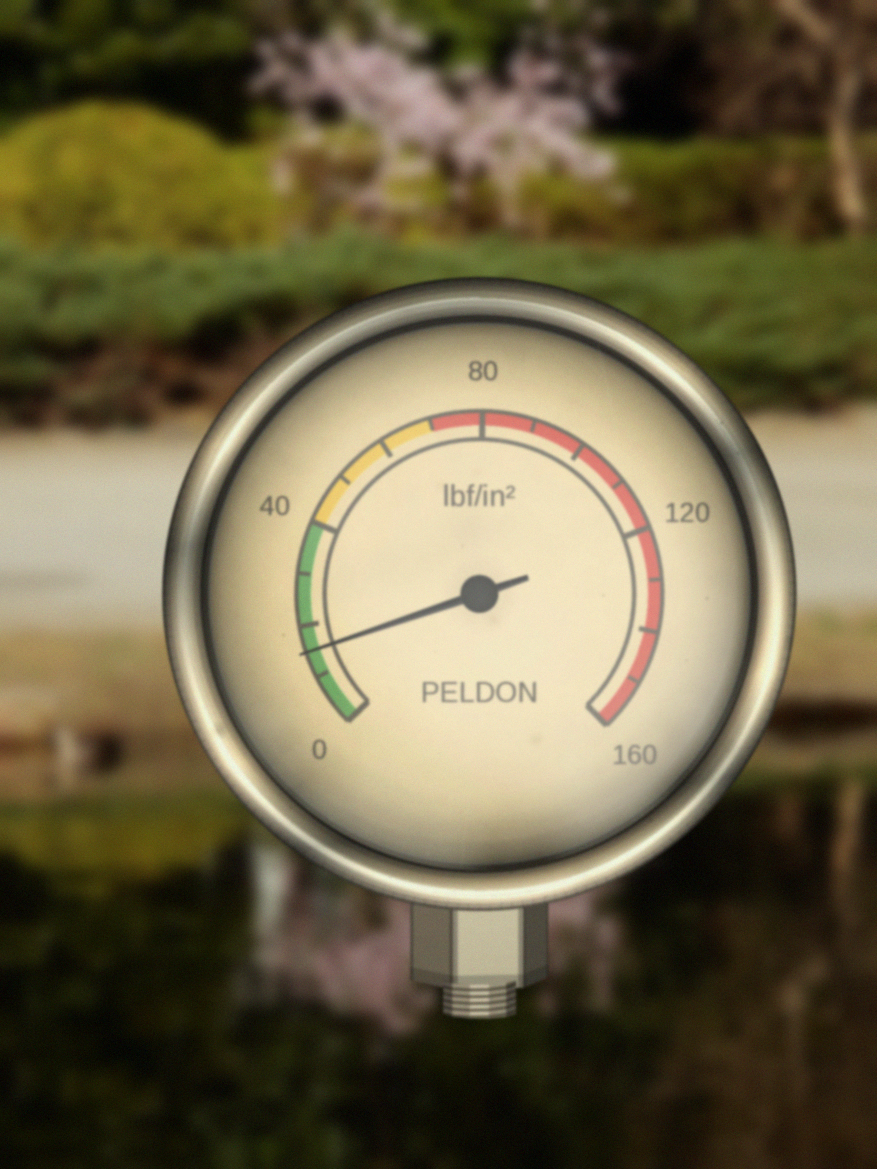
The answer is 15 psi
